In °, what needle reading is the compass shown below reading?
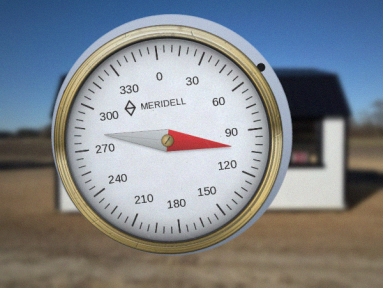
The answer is 102.5 °
